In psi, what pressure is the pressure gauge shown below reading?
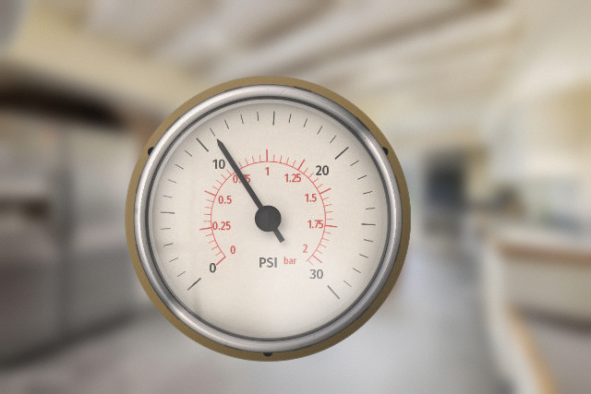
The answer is 11 psi
